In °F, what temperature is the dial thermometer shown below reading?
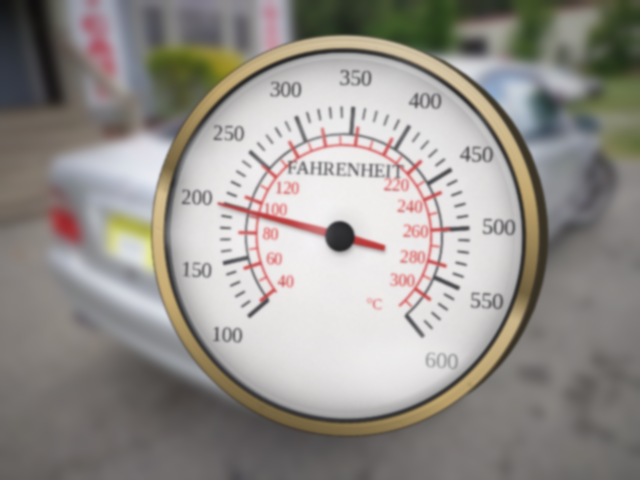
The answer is 200 °F
